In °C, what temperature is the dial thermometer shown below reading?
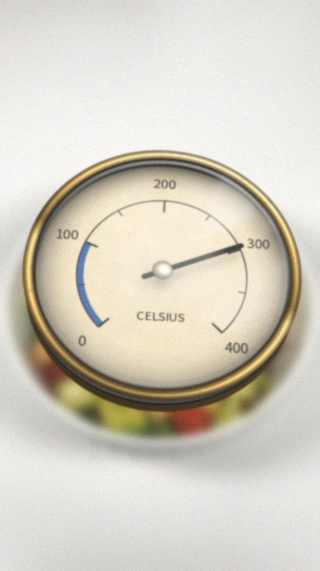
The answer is 300 °C
